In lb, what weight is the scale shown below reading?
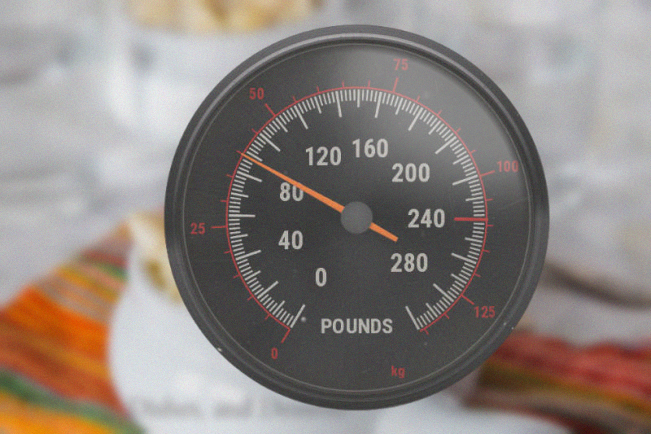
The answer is 88 lb
